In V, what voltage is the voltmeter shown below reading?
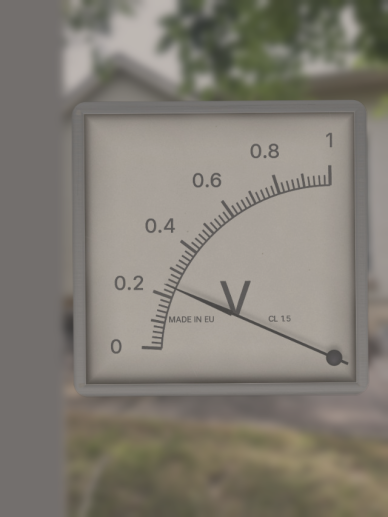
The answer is 0.24 V
